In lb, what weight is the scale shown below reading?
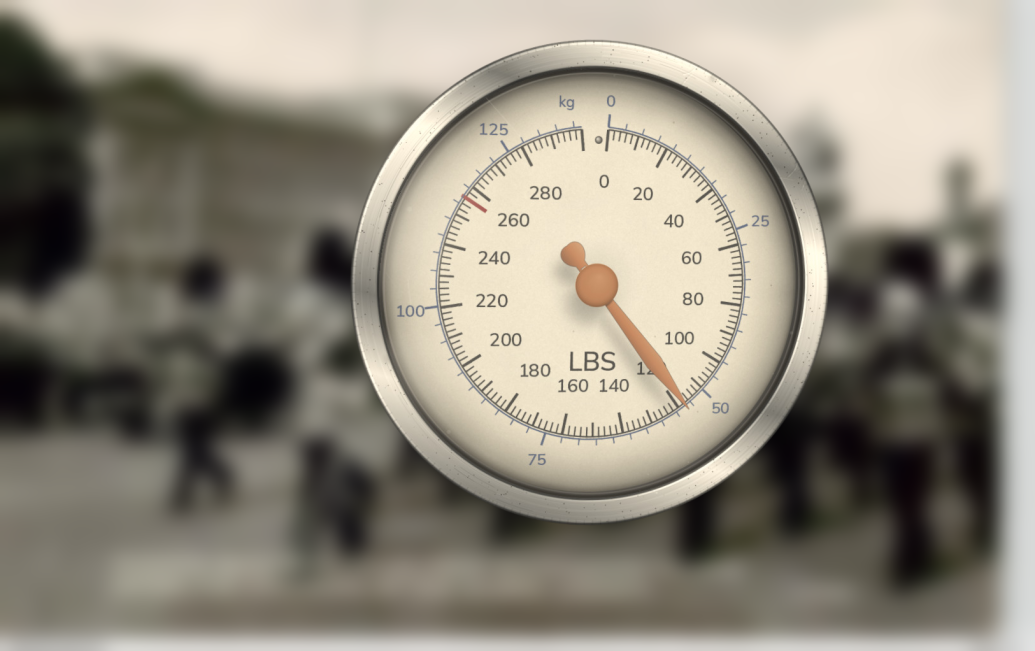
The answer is 118 lb
